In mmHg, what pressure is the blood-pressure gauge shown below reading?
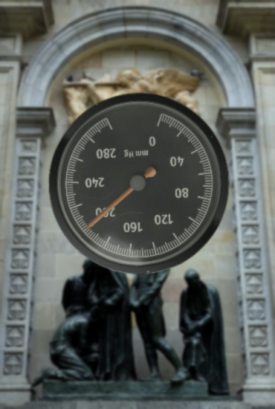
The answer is 200 mmHg
